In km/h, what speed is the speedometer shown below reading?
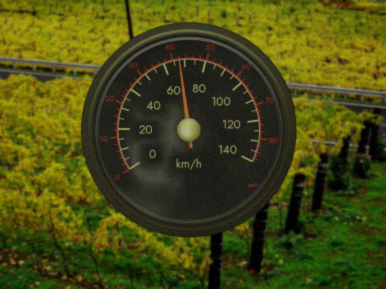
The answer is 67.5 km/h
